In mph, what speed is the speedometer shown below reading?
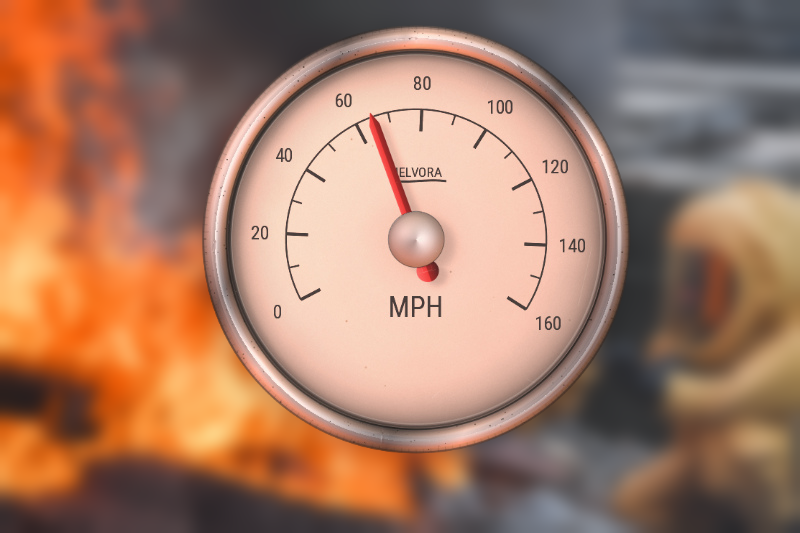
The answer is 65 mph
